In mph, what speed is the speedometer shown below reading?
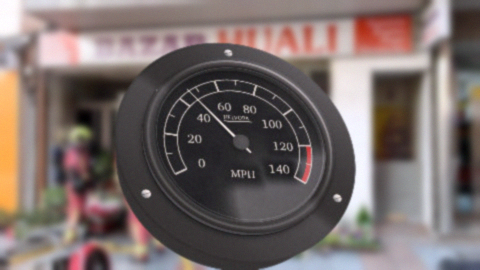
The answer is 45 mph
